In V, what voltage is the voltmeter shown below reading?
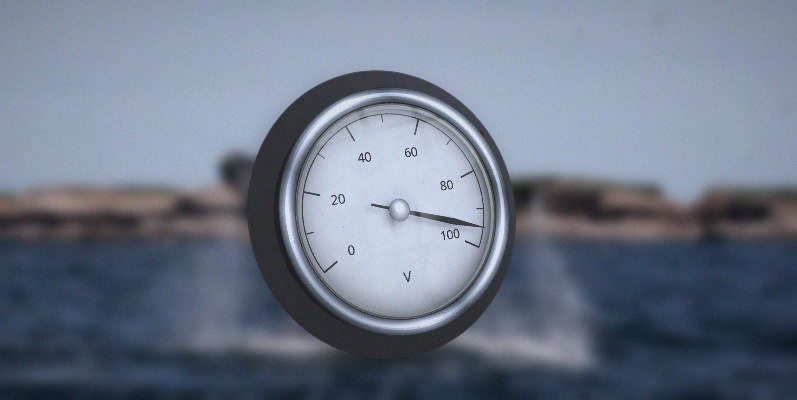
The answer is 95 V
